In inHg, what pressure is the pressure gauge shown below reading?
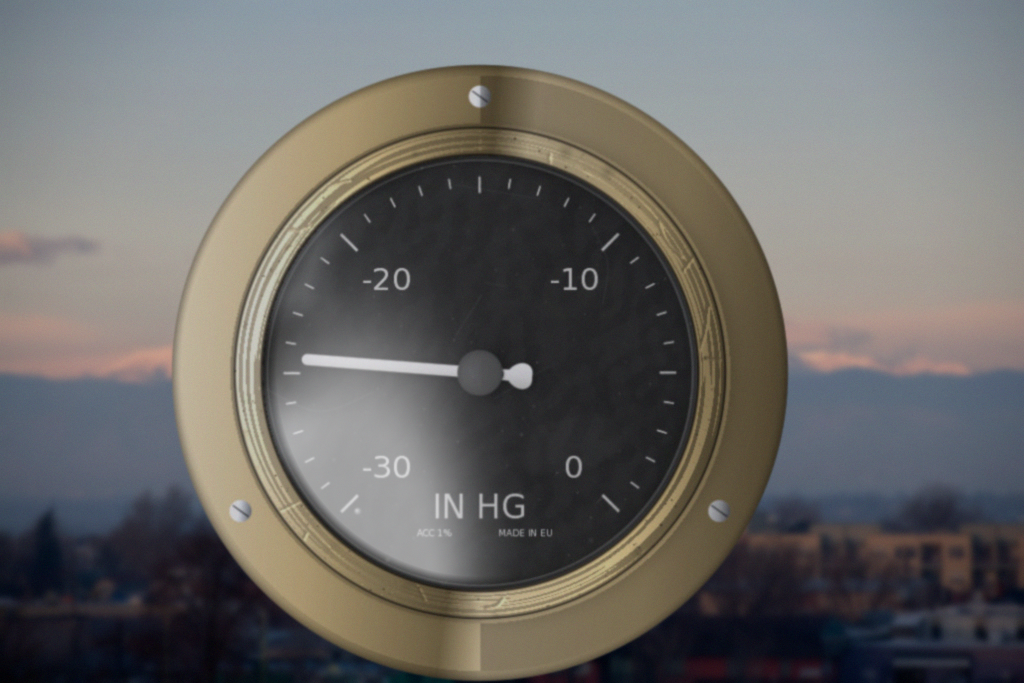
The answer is -24.5 inHg
